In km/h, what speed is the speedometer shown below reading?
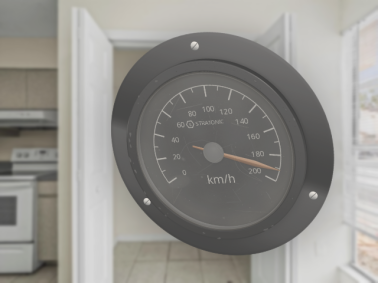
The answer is 190 km/h
